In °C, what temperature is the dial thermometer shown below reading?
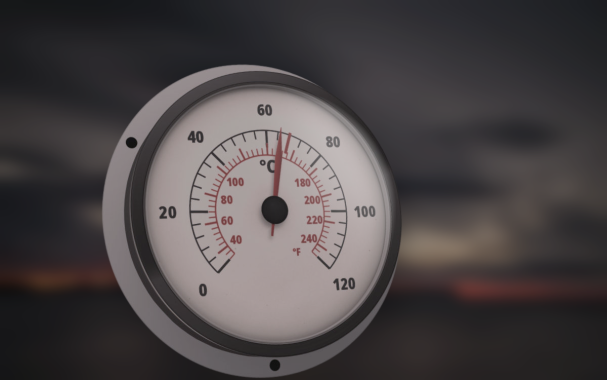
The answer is 64 °C
